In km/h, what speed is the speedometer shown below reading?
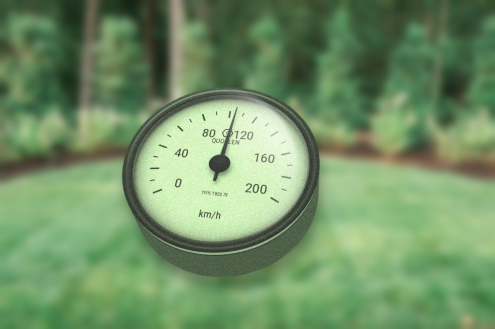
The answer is 105 km/h
